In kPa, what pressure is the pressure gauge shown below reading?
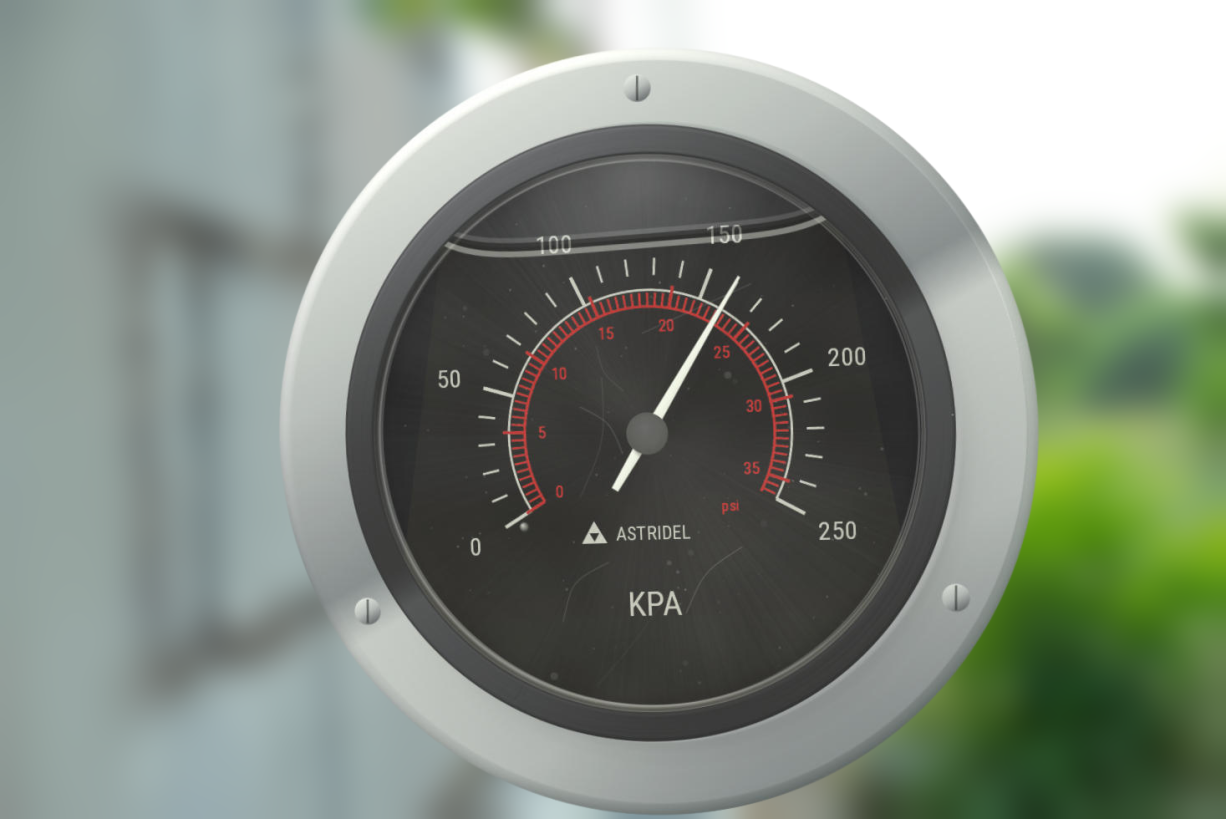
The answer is 160 kPa
